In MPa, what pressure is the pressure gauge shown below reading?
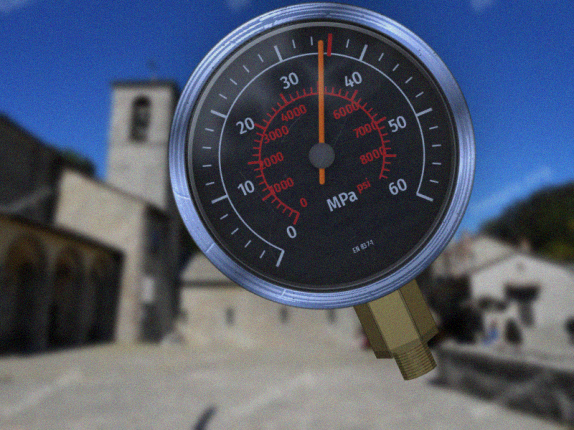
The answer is 35 MPa
